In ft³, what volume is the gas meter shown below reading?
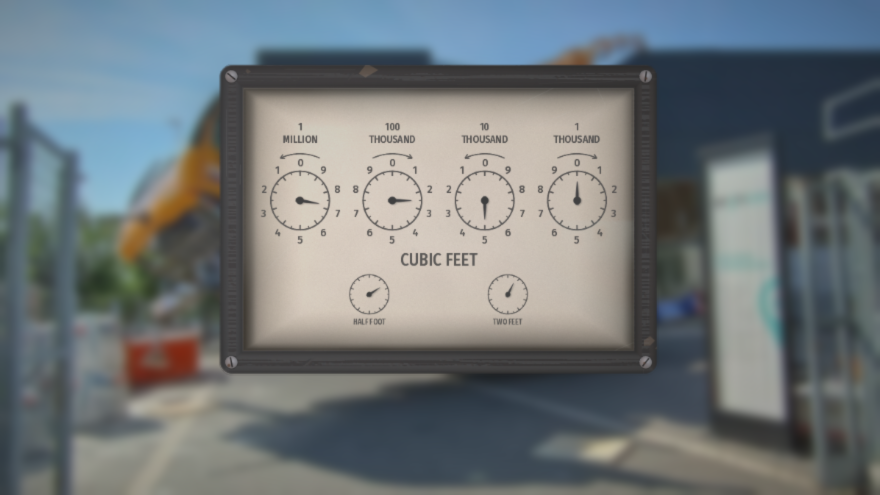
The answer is 725000 ft³
